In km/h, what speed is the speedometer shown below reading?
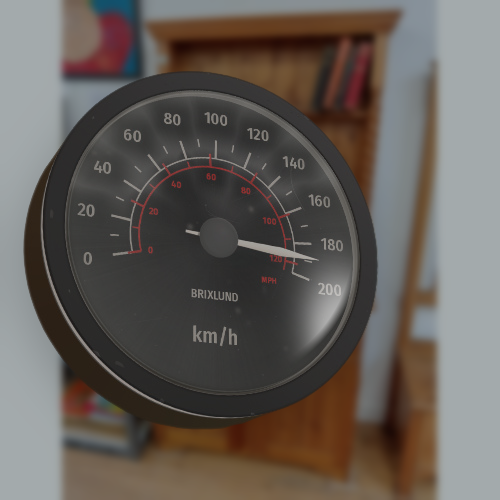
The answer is 190 km/h
